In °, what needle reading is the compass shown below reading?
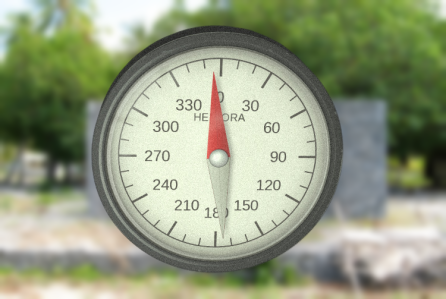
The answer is 355 °
